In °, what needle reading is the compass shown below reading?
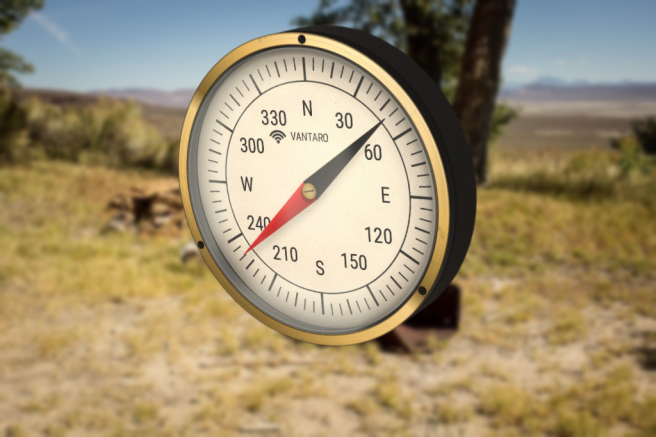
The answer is 230 °
